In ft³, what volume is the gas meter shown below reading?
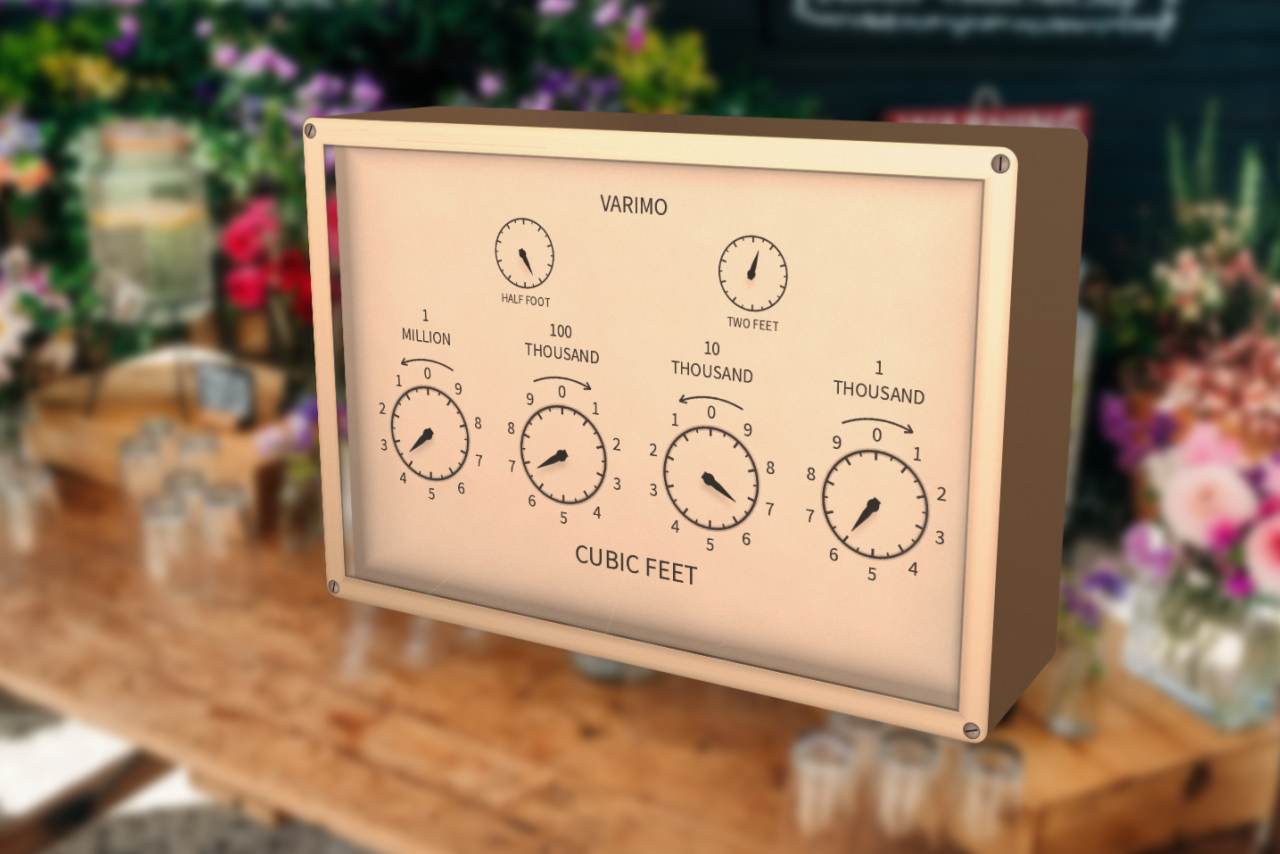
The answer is 366600 ft³
